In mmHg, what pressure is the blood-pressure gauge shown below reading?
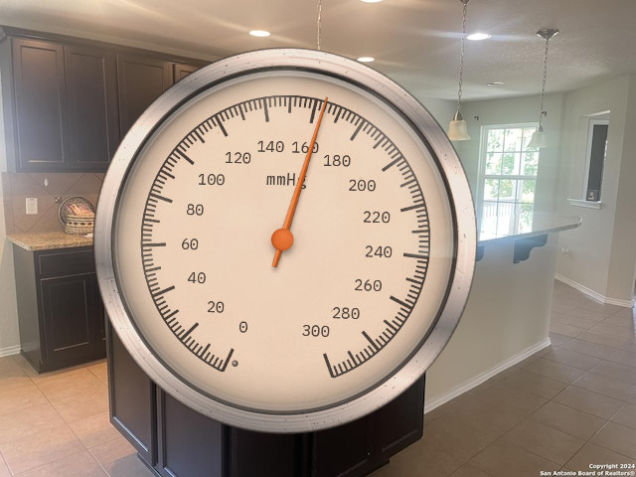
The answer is 164 mmHg
